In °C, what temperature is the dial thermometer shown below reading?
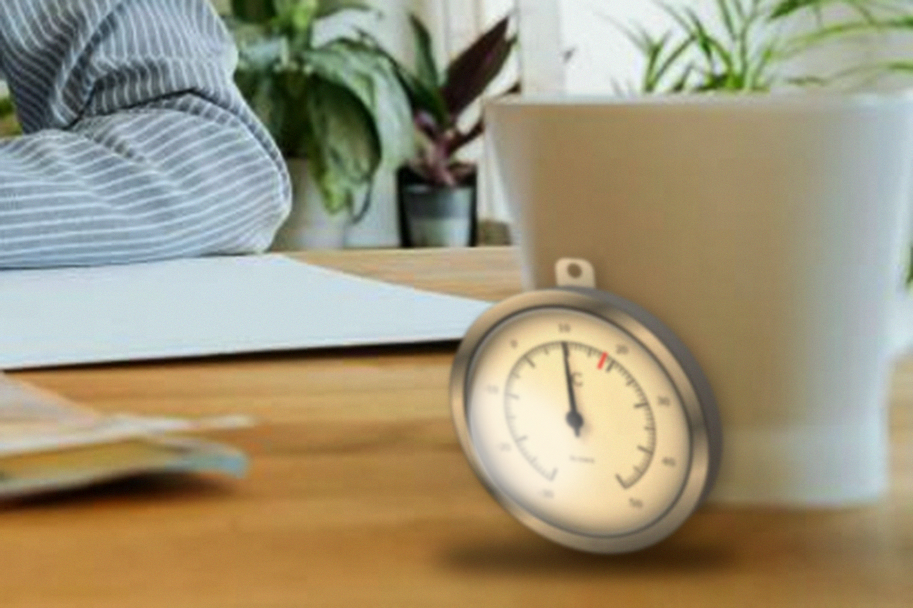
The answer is 10 °C
